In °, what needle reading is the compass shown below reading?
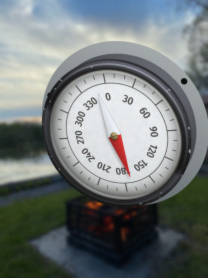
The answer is 170 °
